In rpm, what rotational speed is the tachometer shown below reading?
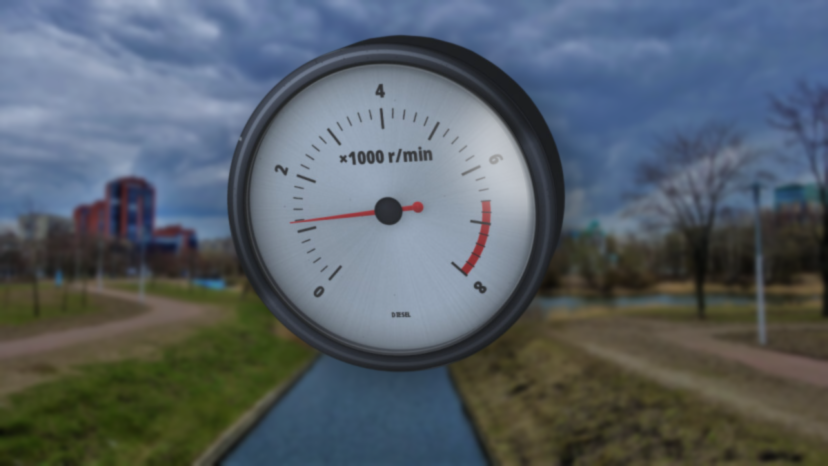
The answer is 1200 rpm
